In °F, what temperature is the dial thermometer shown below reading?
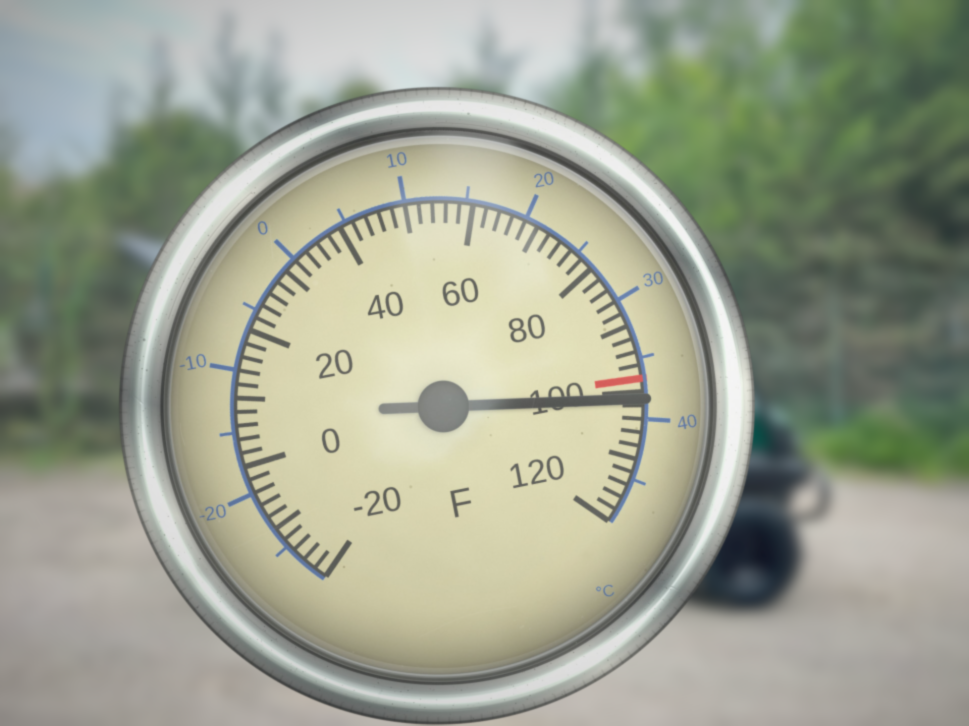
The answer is 101 °F
